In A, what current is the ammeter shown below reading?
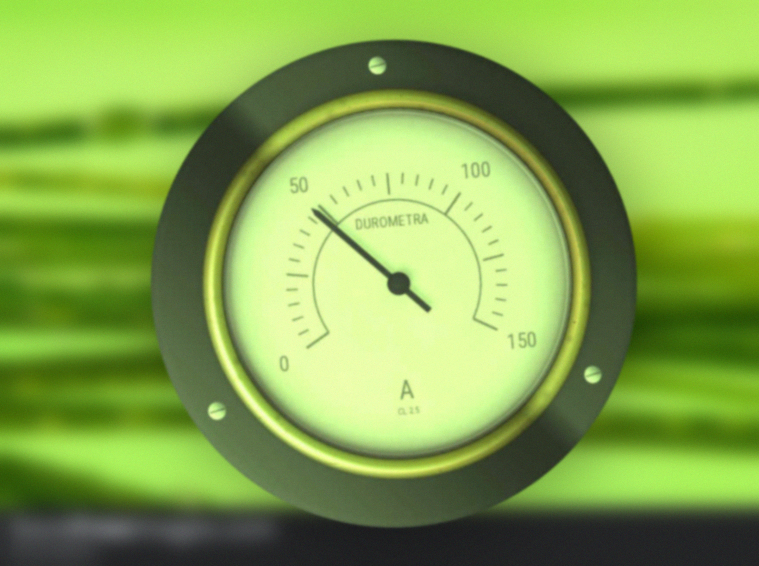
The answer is 47.5 A
